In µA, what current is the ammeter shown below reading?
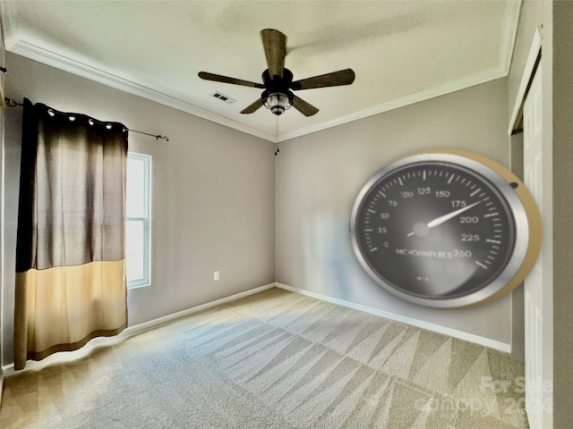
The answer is 185 µA
